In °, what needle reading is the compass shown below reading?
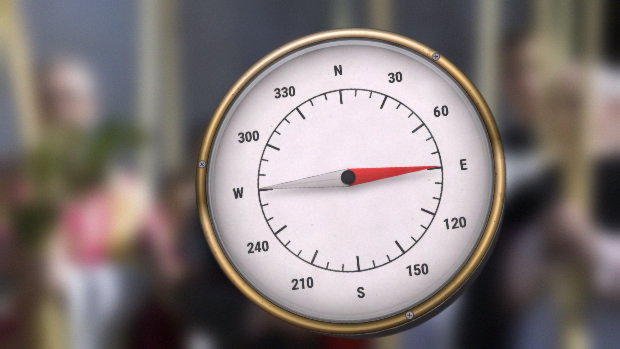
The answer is 90 °
